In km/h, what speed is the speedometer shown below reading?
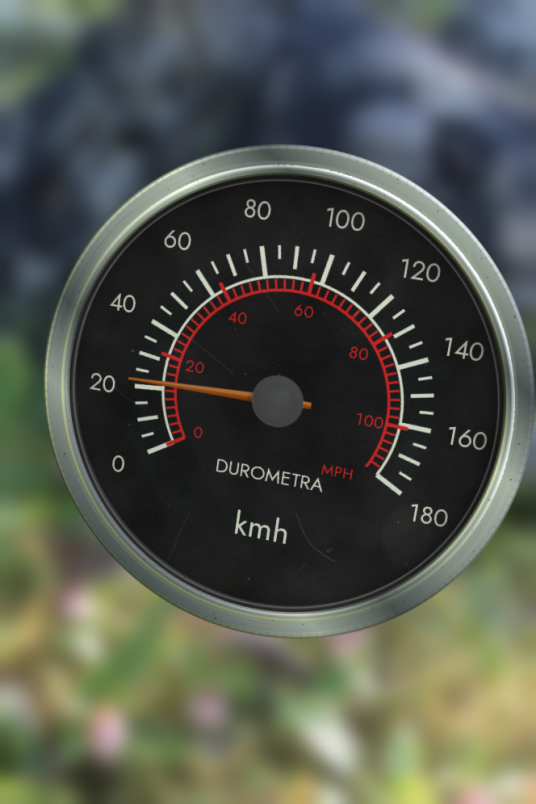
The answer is 22.5 km/h
